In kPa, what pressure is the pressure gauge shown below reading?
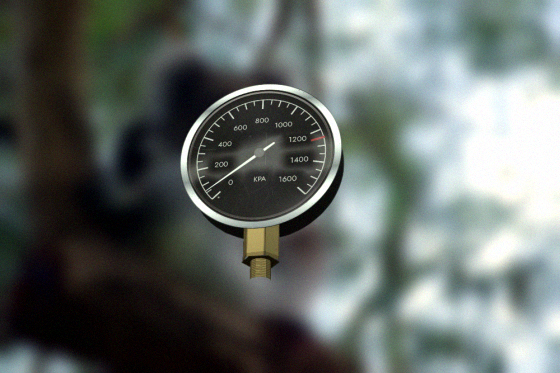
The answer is 50 kPa
